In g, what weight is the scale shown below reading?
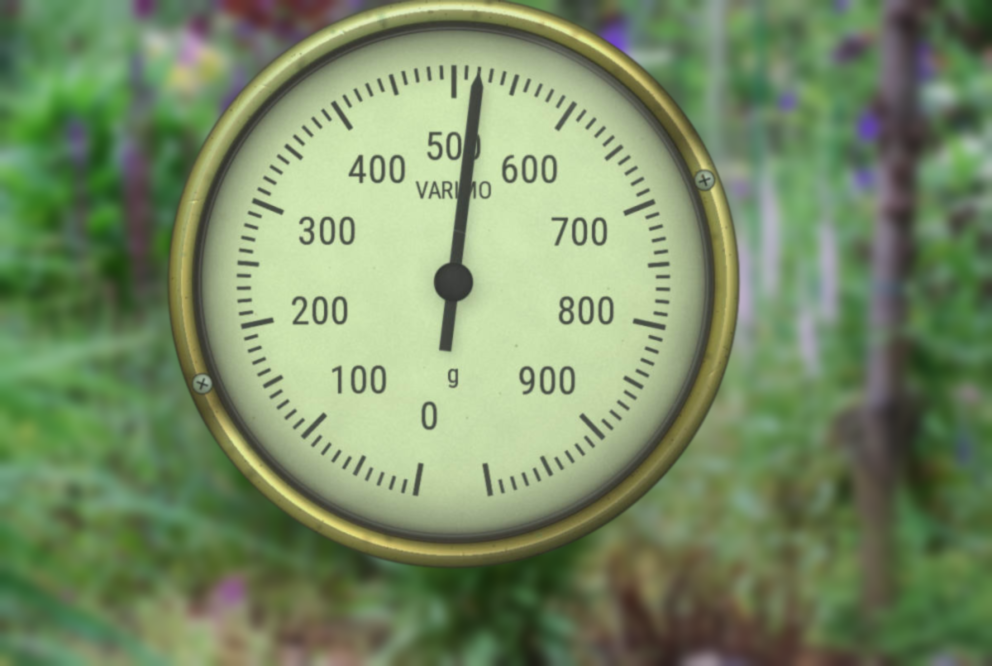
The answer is 520 g
